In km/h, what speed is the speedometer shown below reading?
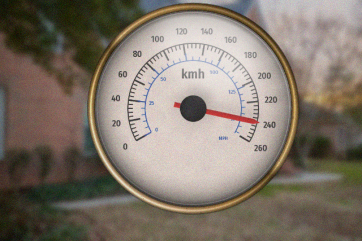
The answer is 240 km/h
